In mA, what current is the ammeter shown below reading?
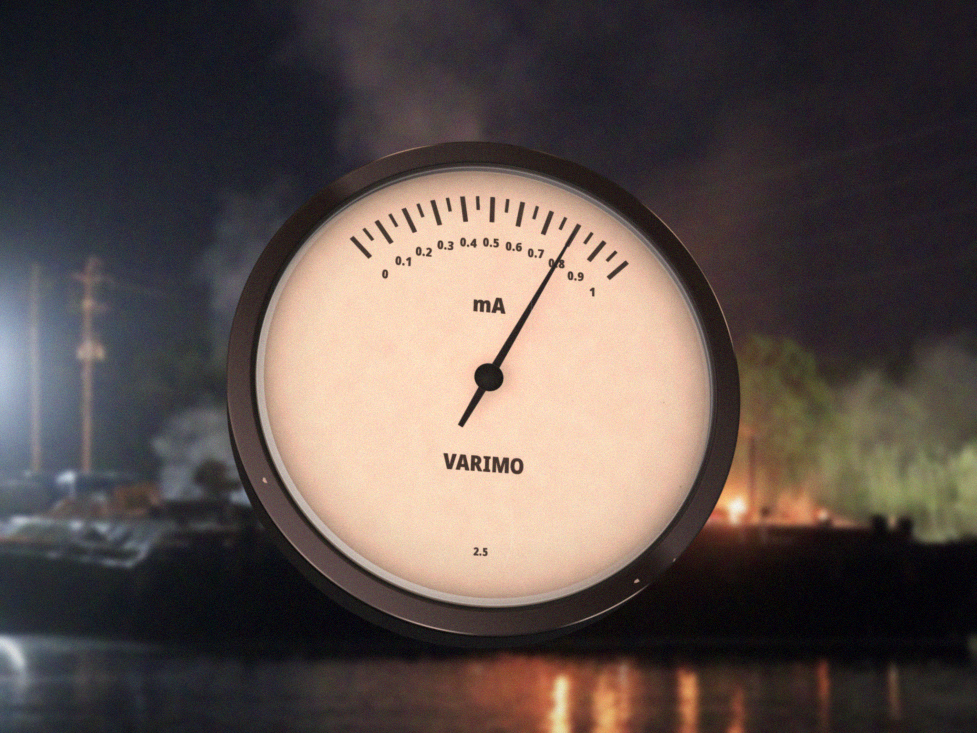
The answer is 0.8 mA
